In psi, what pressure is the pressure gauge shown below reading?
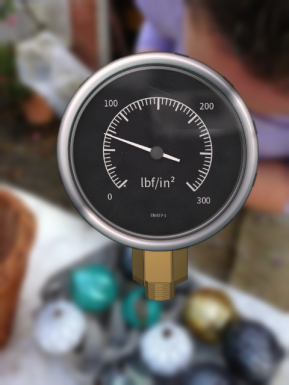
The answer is 70 psi
